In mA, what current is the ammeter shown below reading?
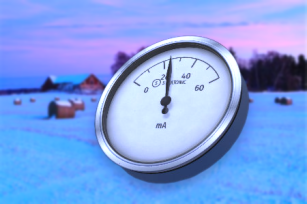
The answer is 25 mA
